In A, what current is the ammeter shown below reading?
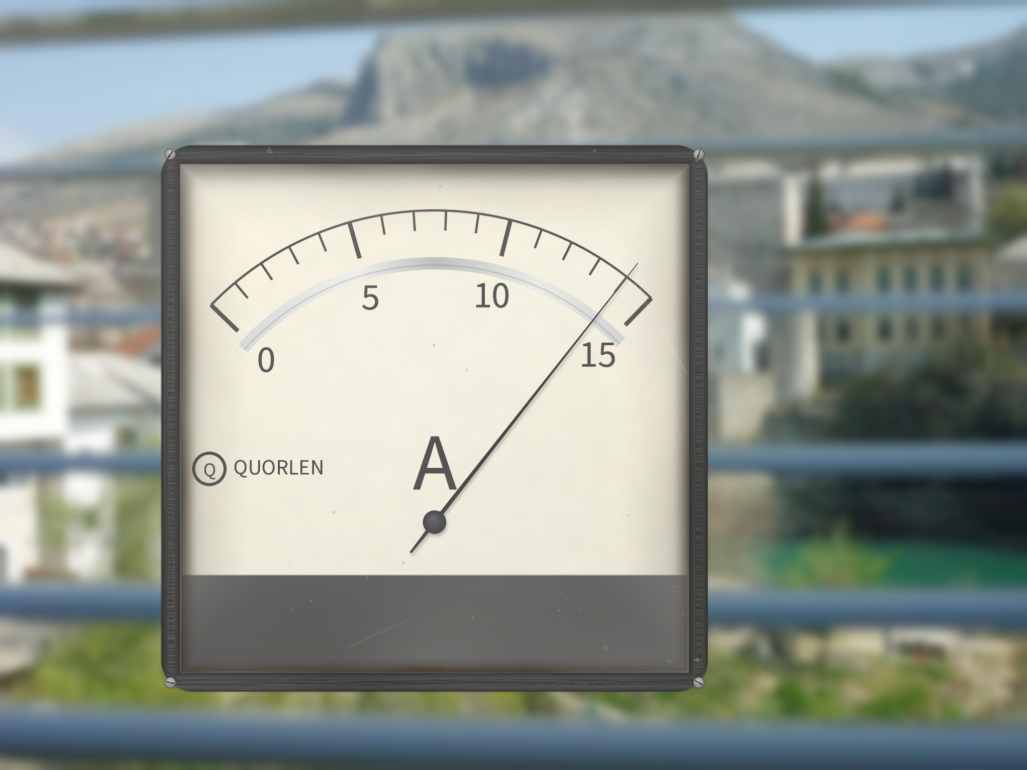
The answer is 14 A
